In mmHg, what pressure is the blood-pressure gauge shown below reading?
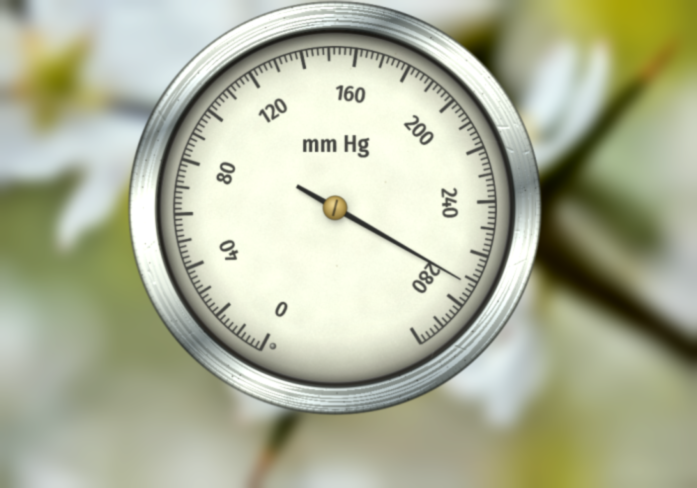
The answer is 272 mmHg
